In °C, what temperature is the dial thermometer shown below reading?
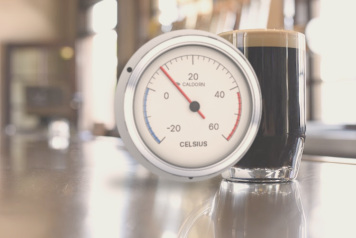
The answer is 8 °C
